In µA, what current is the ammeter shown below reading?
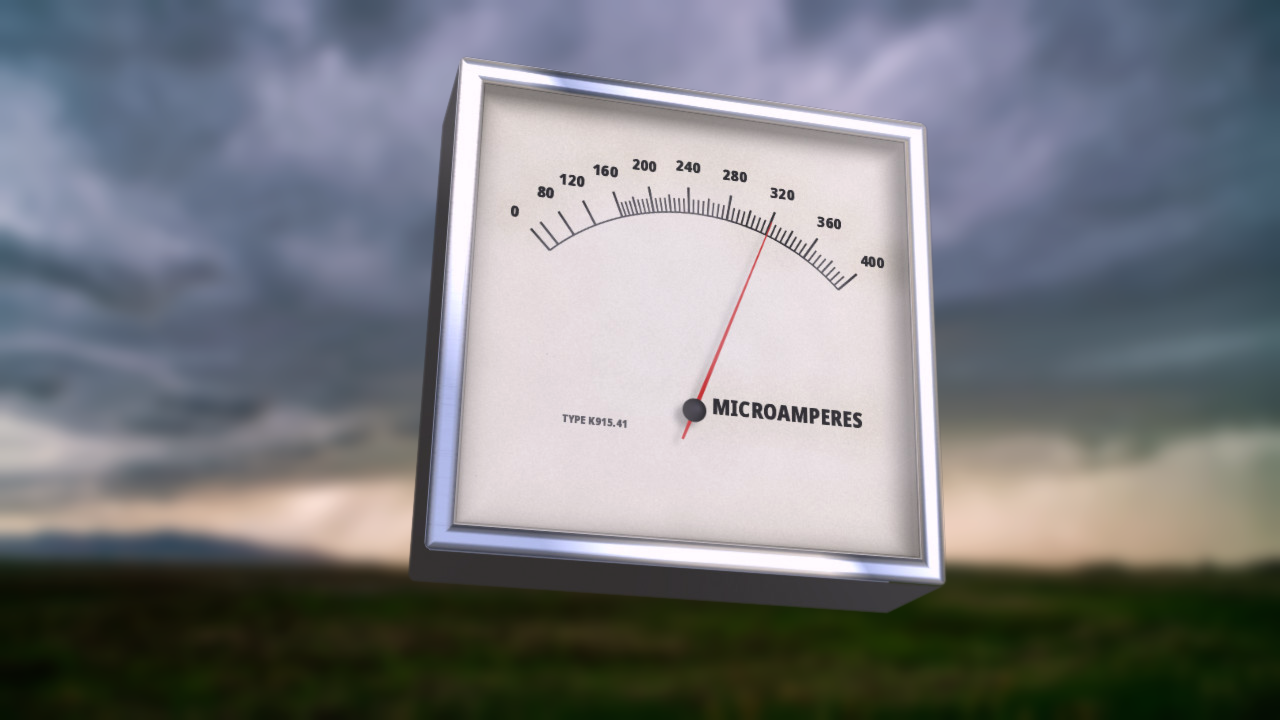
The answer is 320 µA
